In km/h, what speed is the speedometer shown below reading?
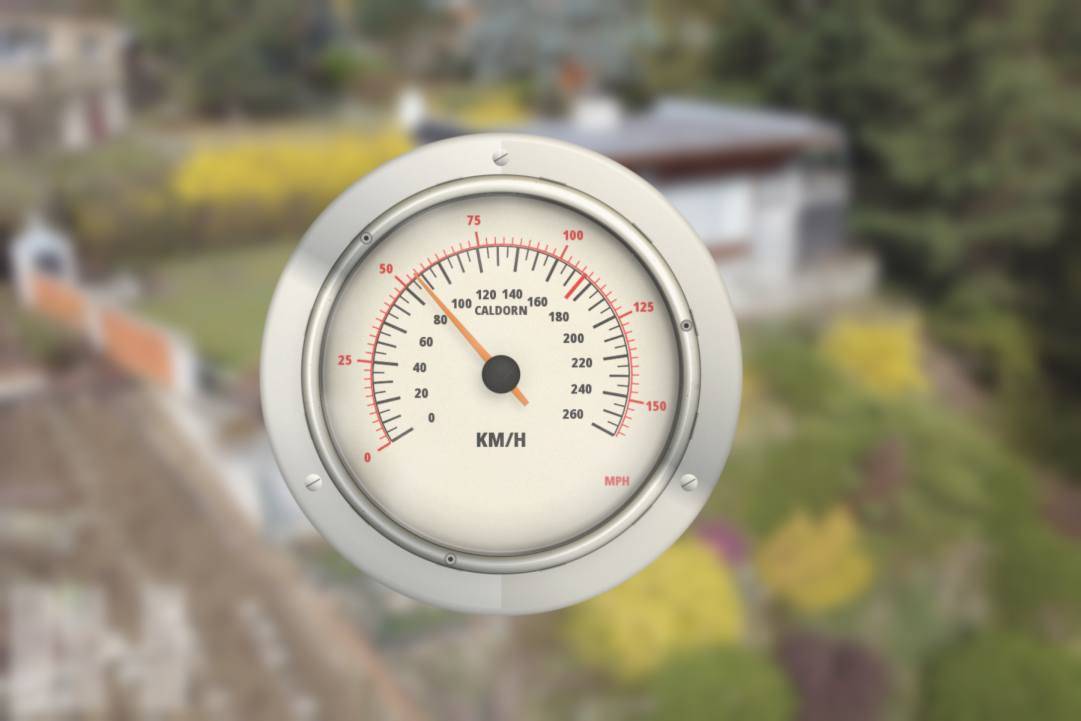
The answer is 87.5 km/h
